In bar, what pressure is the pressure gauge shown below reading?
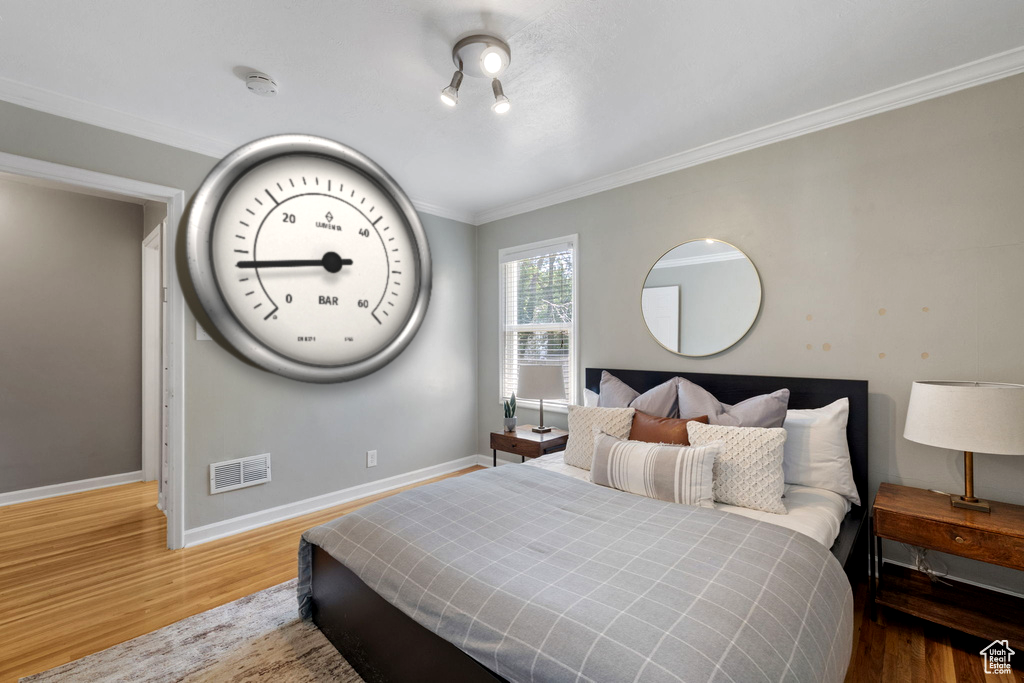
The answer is 8 bar
